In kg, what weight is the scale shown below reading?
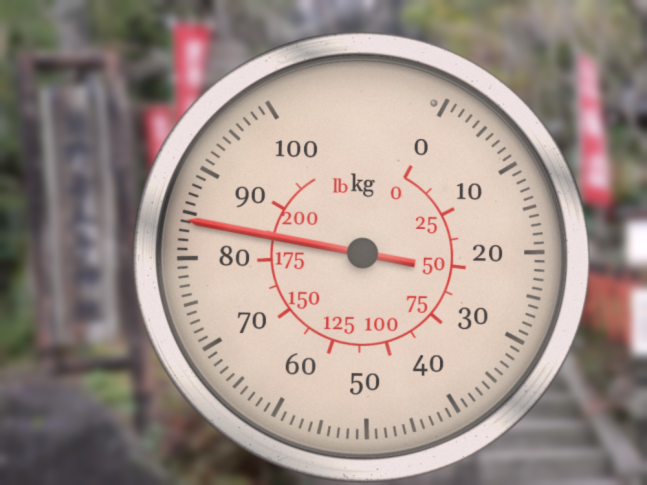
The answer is 84 kg
